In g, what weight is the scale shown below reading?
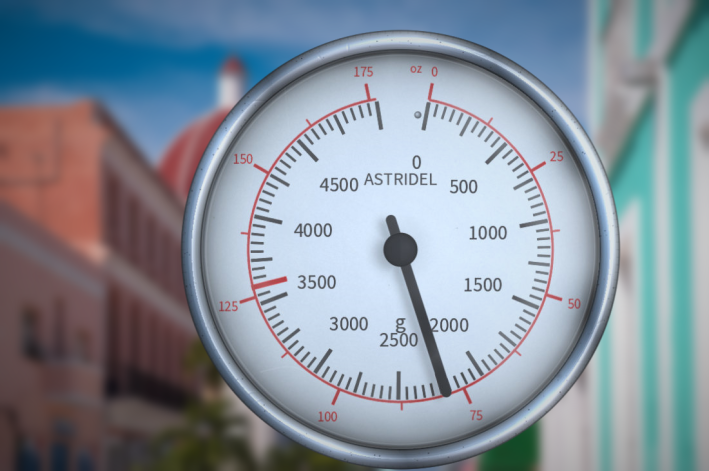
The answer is 2225 g
